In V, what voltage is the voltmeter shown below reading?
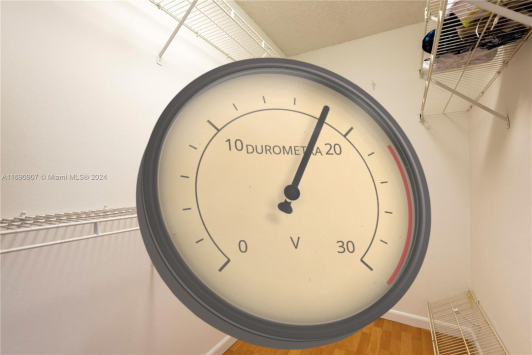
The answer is 18 V
